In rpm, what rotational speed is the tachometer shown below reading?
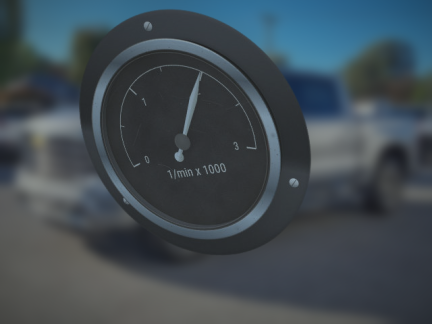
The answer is 2000 rpm
